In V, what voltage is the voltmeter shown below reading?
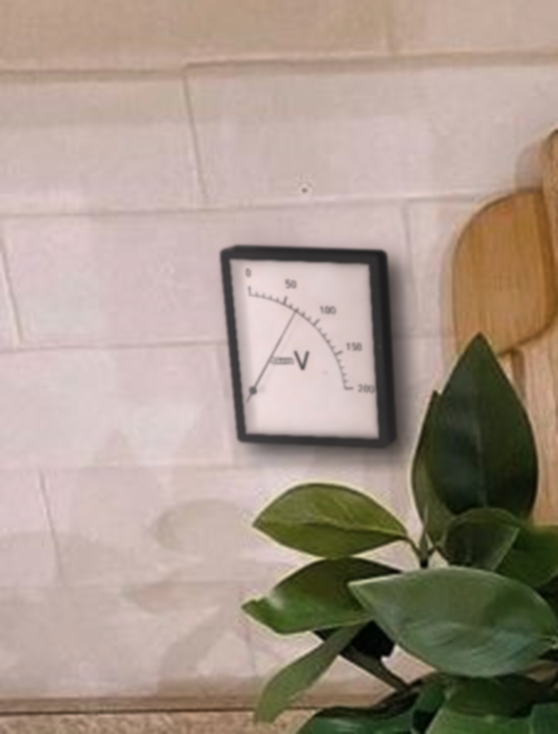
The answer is 70 V
